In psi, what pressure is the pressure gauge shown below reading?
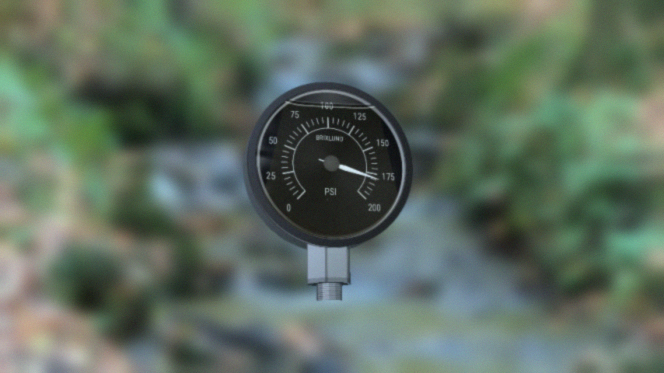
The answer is 180 psi
